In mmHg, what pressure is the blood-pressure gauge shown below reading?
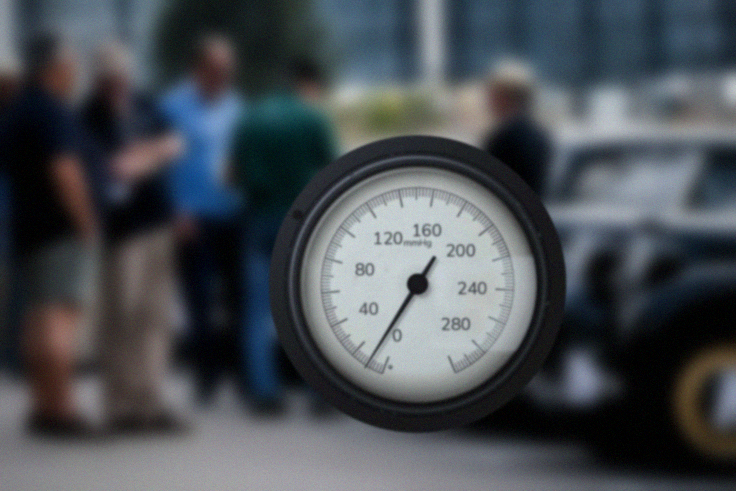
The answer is 10 mmHg
